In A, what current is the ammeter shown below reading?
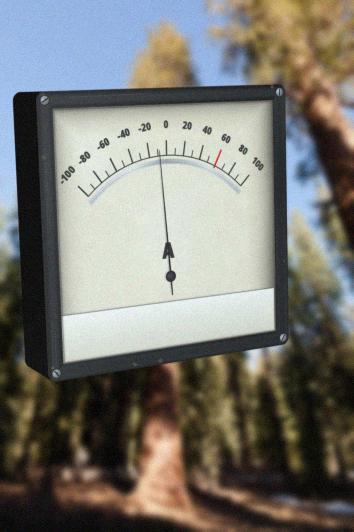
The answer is -10 A
